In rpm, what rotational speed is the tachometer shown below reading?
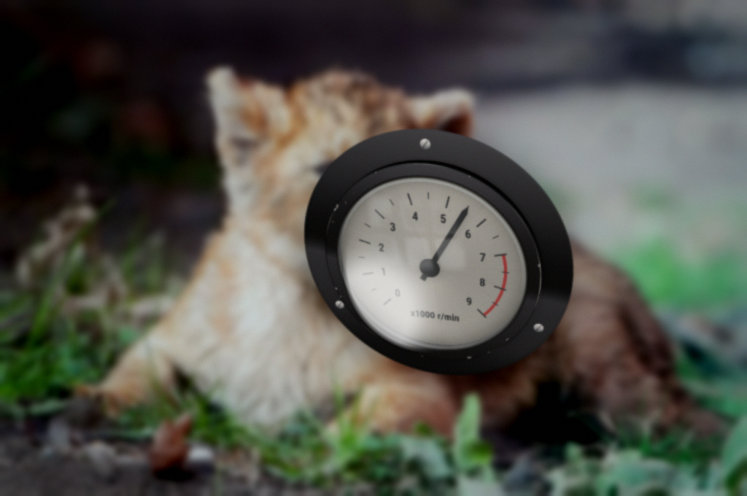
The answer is 5500 rpm
